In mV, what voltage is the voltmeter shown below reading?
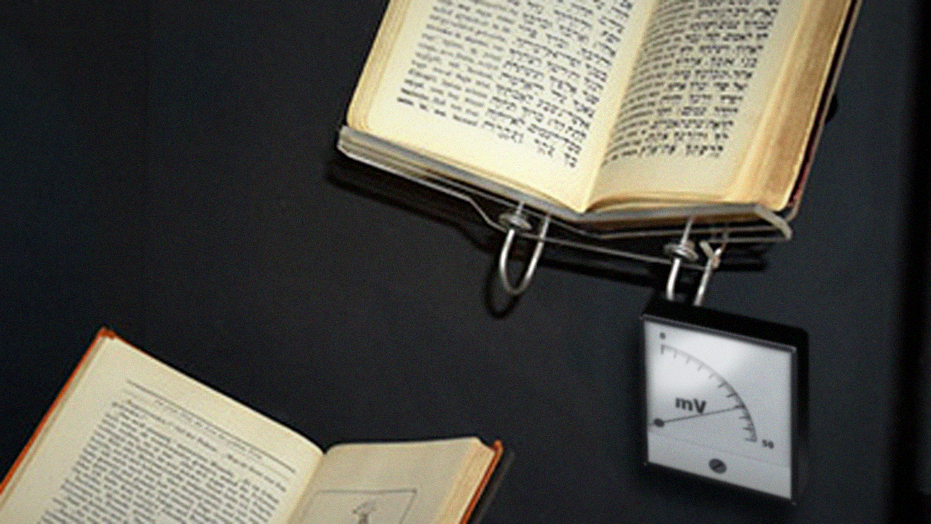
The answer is 35 mV
